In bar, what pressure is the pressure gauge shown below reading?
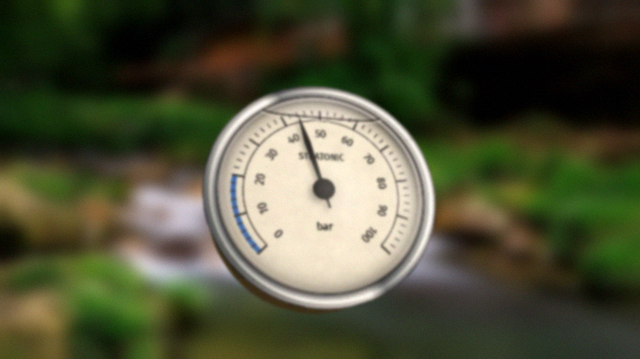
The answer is 44 bar
